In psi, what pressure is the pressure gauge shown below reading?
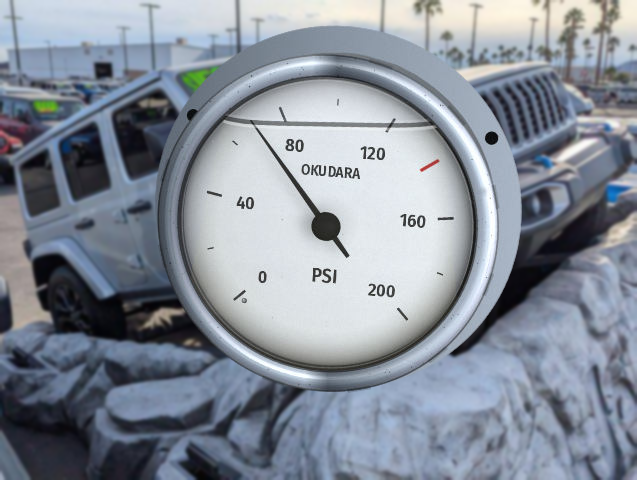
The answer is 70 psi
